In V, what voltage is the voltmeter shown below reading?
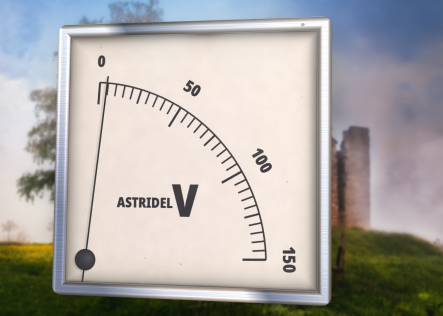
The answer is 5 V
